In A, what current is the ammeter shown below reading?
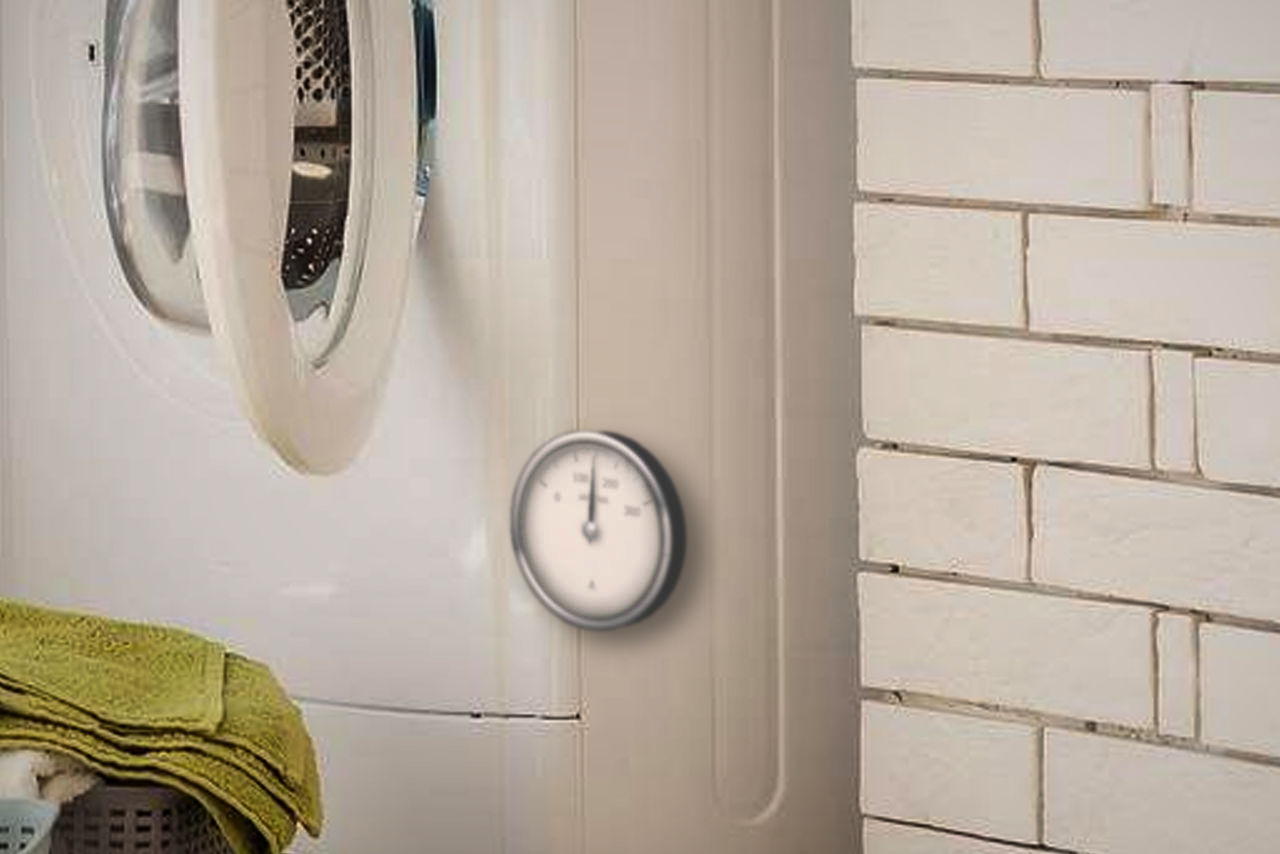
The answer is 150 A
